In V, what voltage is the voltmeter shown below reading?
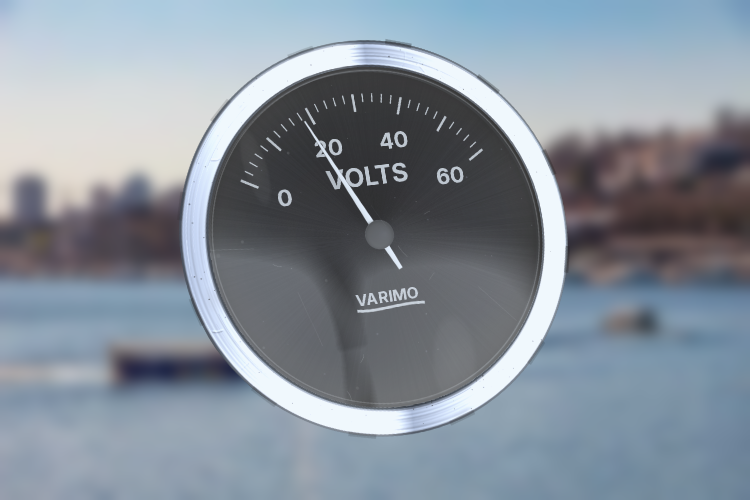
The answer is 18 V
